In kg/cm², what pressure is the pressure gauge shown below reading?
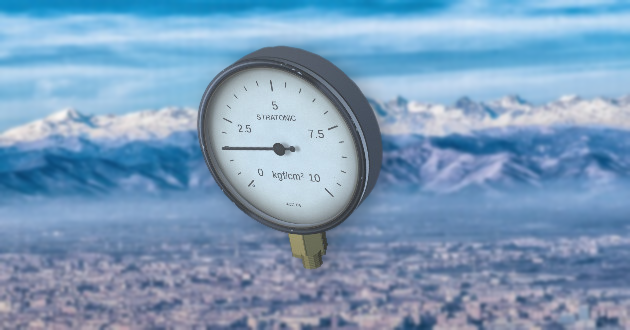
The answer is 1.5 kg/cm²
